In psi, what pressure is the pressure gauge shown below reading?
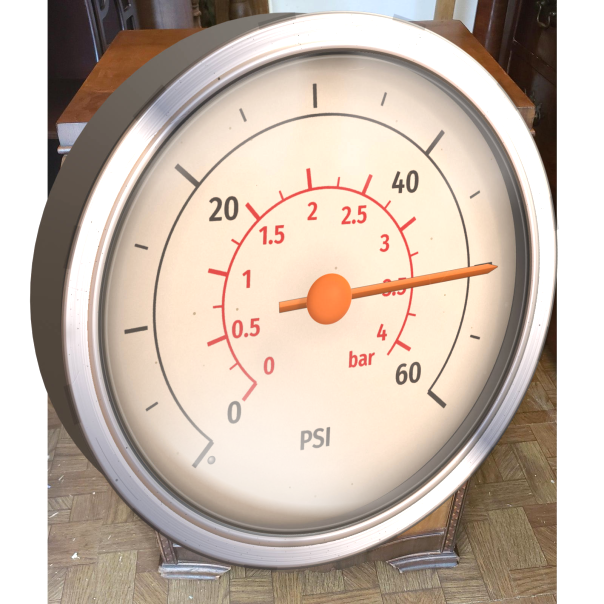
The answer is 50 psi
